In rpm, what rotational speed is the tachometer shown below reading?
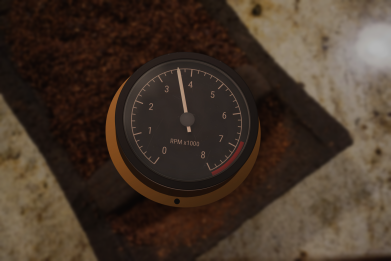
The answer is 3600 rpm
